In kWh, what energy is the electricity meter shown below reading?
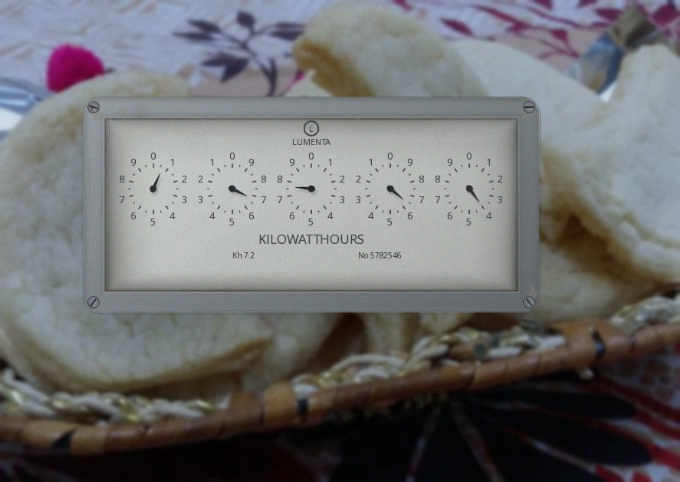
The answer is 6764 kWh
